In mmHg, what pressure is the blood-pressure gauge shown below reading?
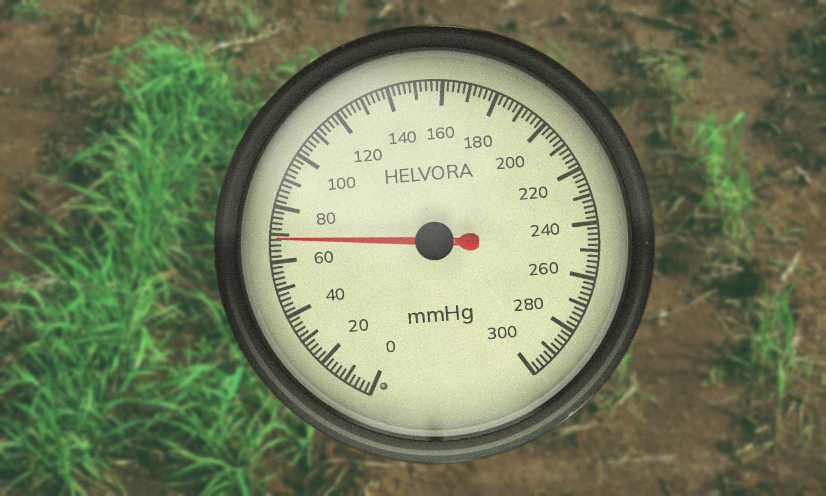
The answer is 68 mmHg
